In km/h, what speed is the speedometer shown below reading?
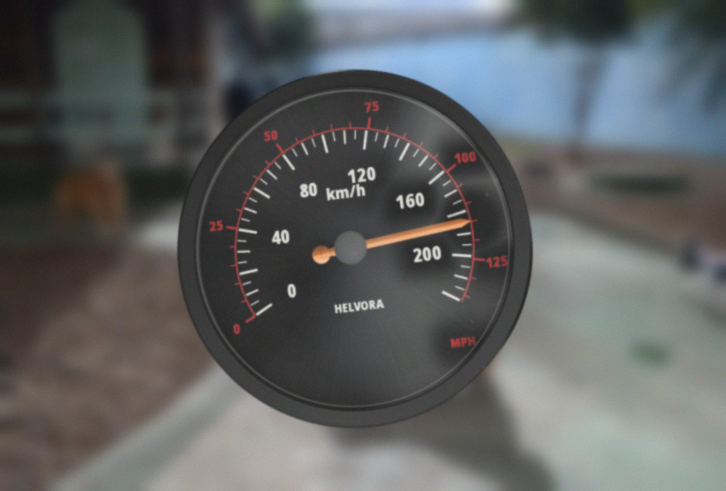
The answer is 185 km/h
